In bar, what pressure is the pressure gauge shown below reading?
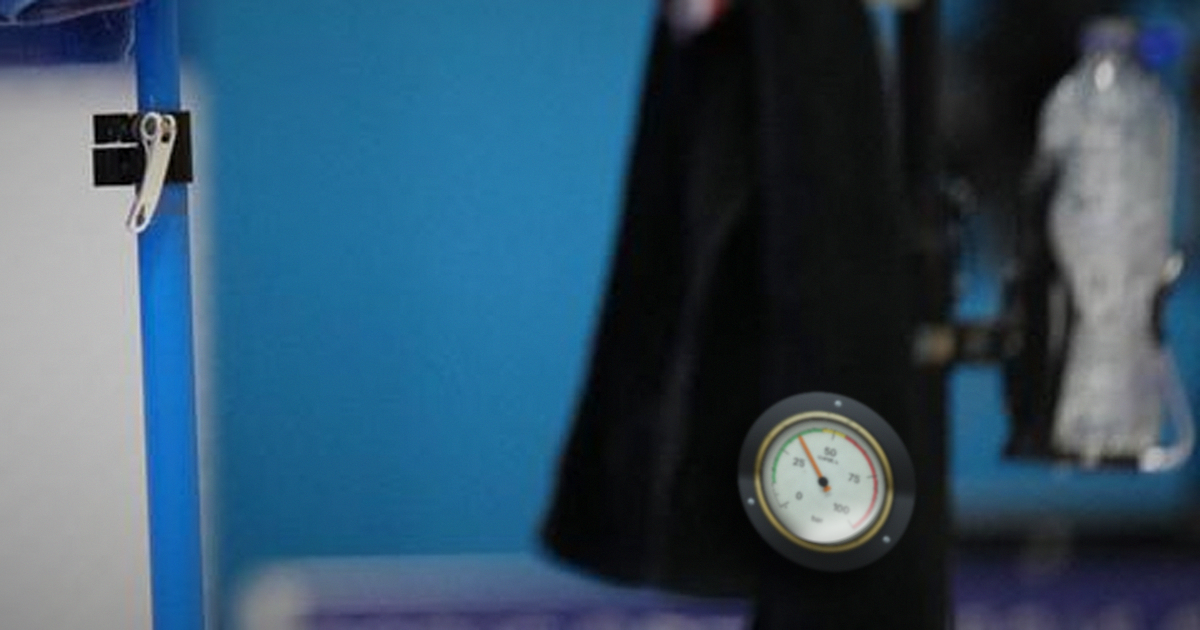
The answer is 35 bar
